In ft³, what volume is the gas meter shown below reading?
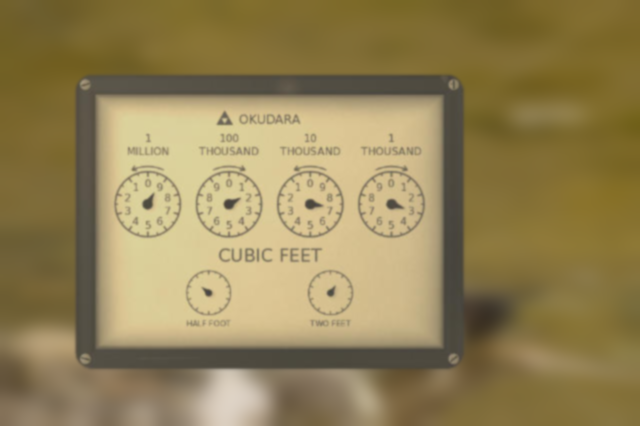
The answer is 917300 ft³
